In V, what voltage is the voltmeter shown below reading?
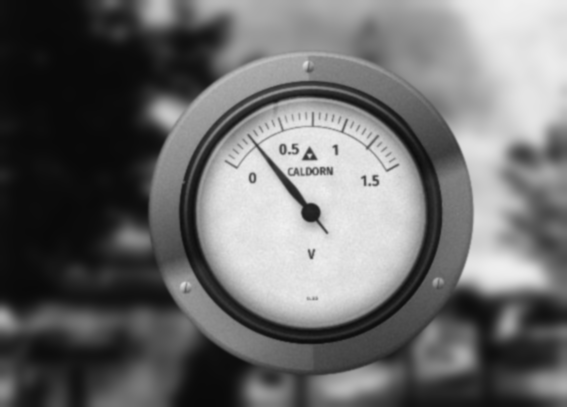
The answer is 0.25 V
